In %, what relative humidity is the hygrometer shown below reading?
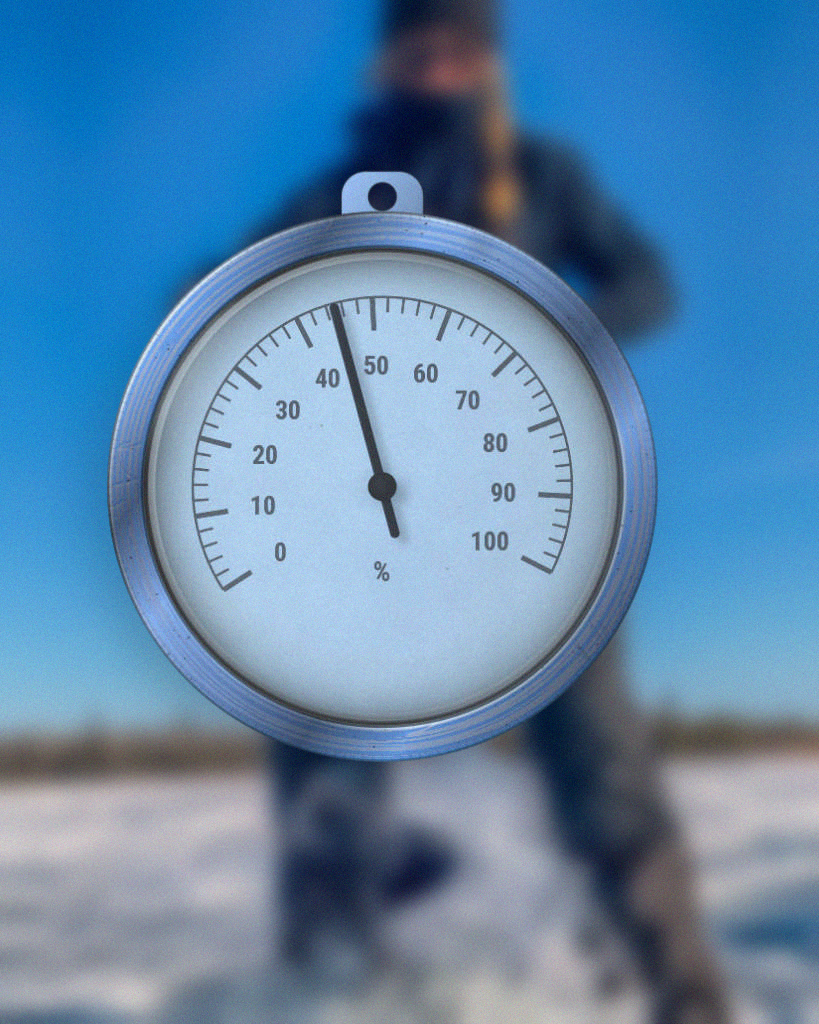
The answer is 45 %
